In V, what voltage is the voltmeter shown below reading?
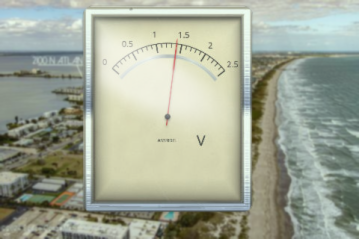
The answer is 1.4 V
